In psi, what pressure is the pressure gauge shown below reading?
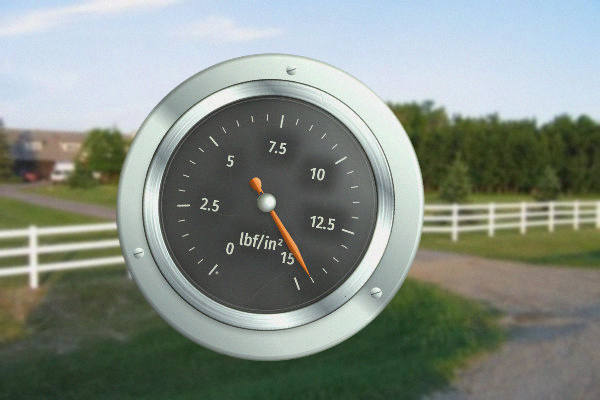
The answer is 14.5 psi
